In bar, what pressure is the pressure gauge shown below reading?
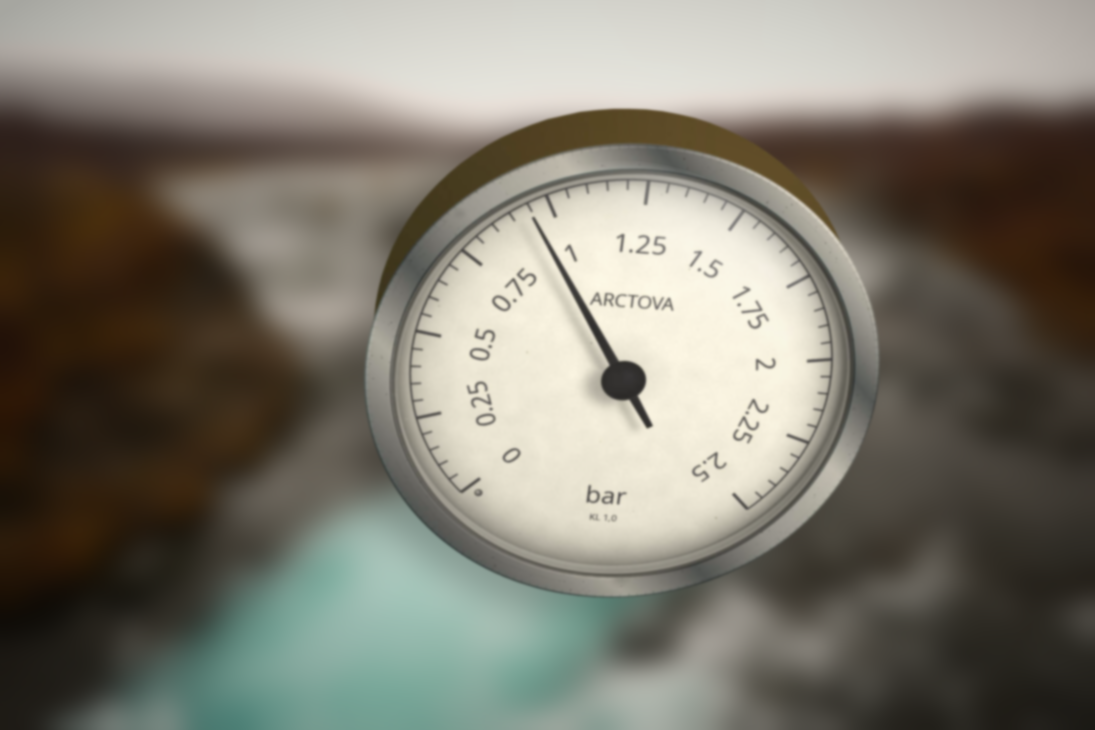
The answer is 0.95 bar
